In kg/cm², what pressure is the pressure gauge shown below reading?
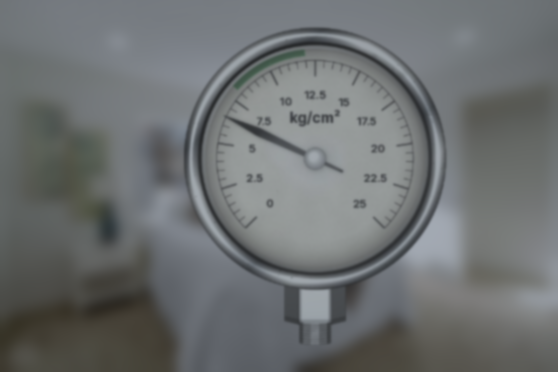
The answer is 6.5 kg/cm²
